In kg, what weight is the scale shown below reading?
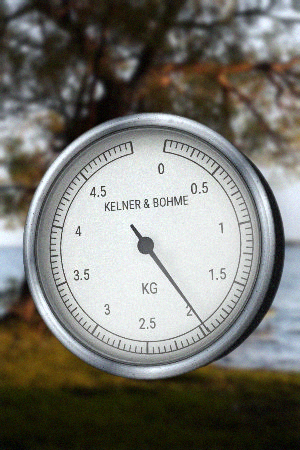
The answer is 1.95 kg
